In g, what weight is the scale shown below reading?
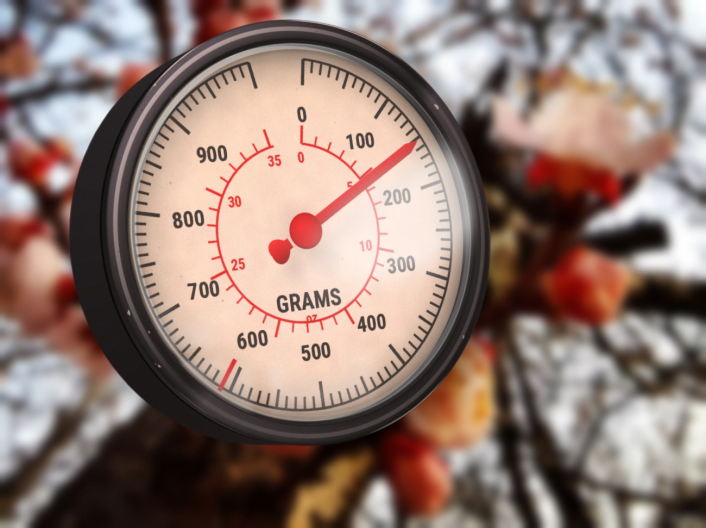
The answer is 150 g
